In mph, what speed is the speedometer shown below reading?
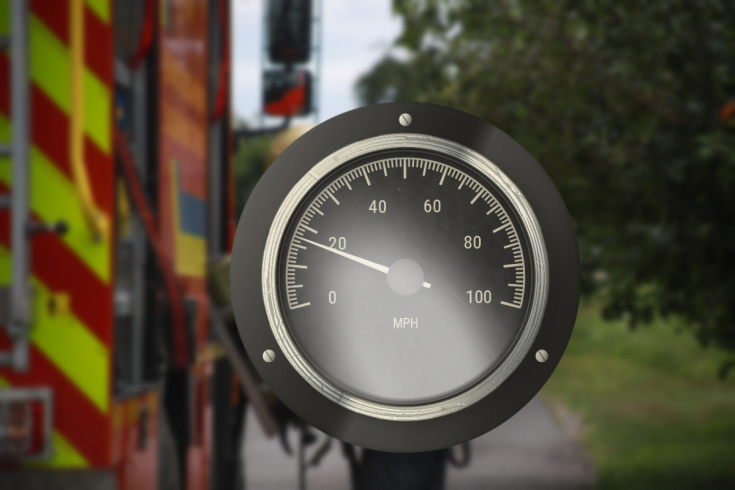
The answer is 17 mph
